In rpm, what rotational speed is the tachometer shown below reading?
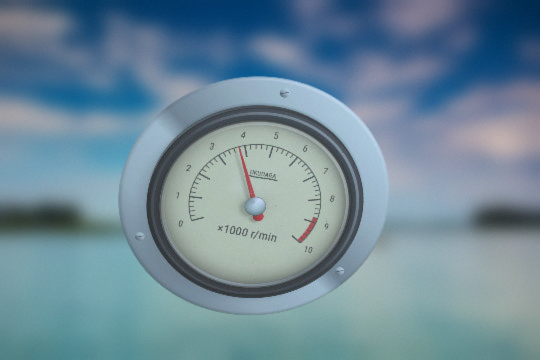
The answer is 3800 rpm
